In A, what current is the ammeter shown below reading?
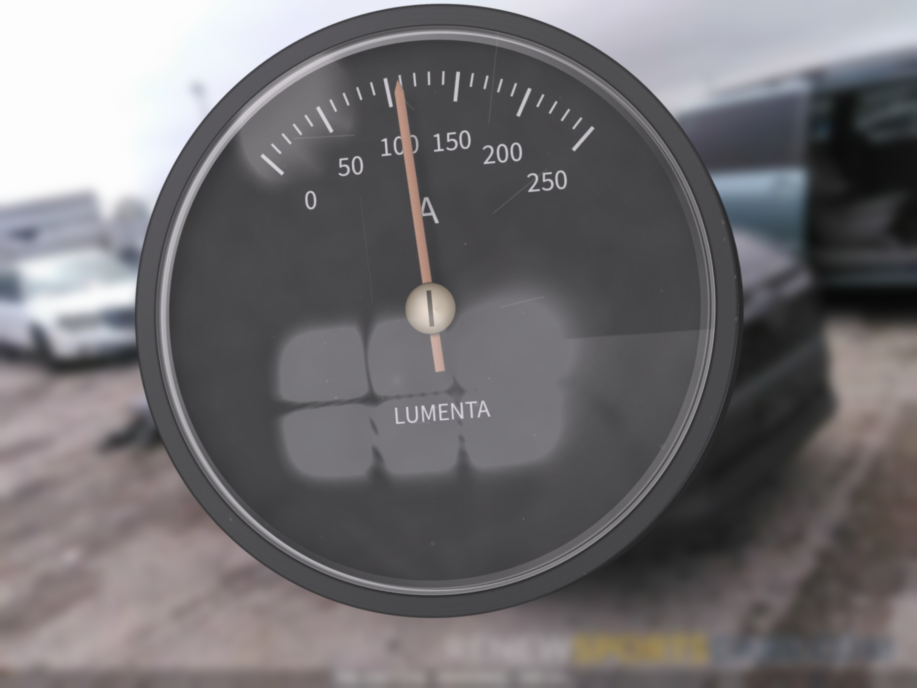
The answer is 110 A
